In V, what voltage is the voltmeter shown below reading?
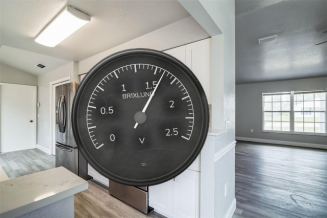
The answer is 1.6 V
